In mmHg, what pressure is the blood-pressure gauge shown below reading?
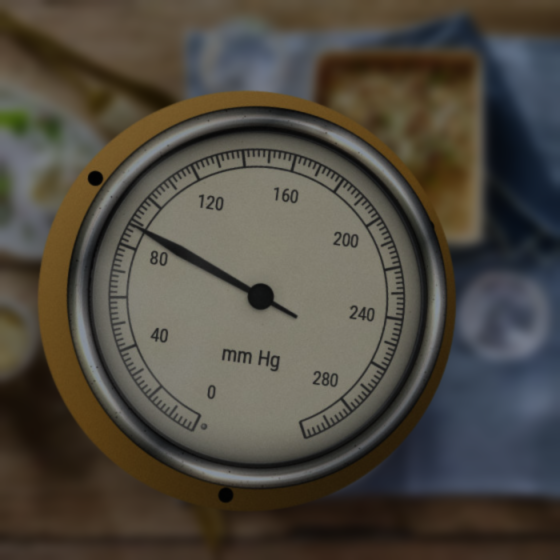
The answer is 88 mmHg
